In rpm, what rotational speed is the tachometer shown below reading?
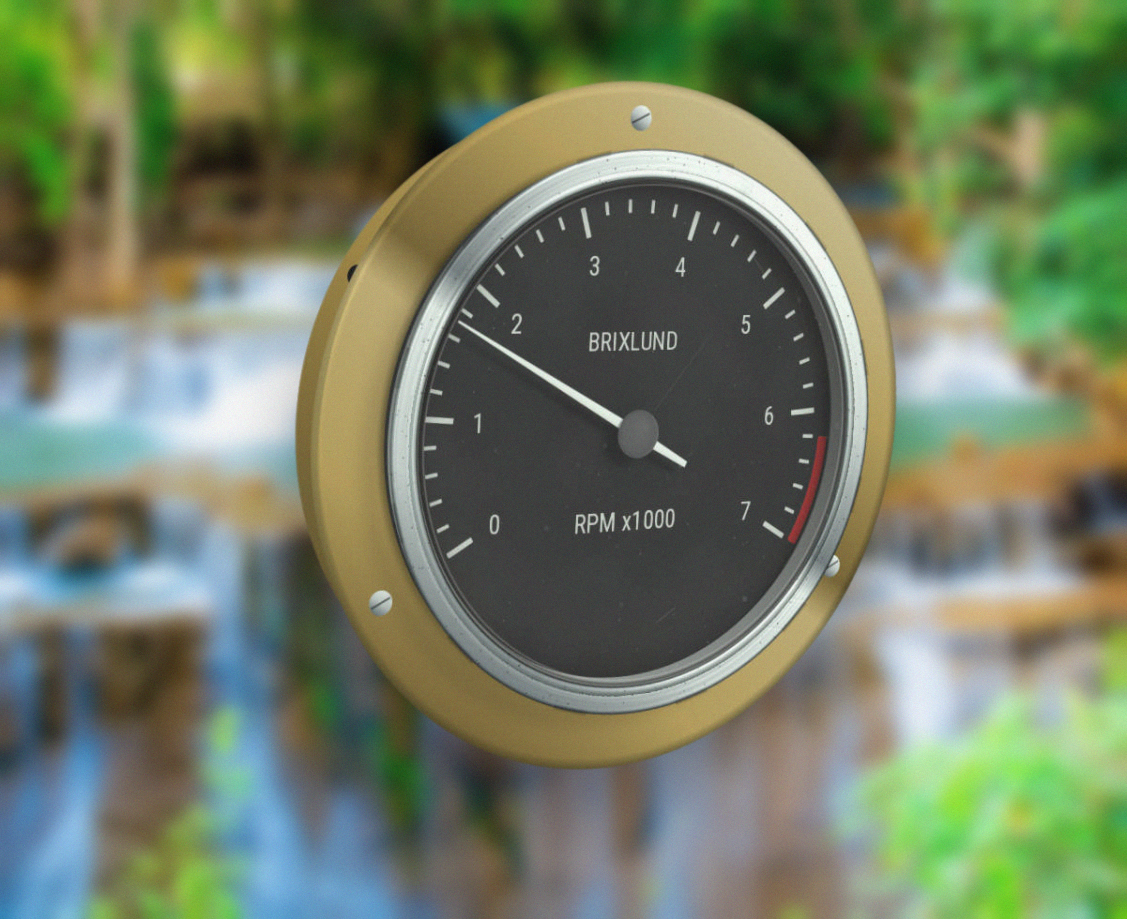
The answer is 1700 rpm
